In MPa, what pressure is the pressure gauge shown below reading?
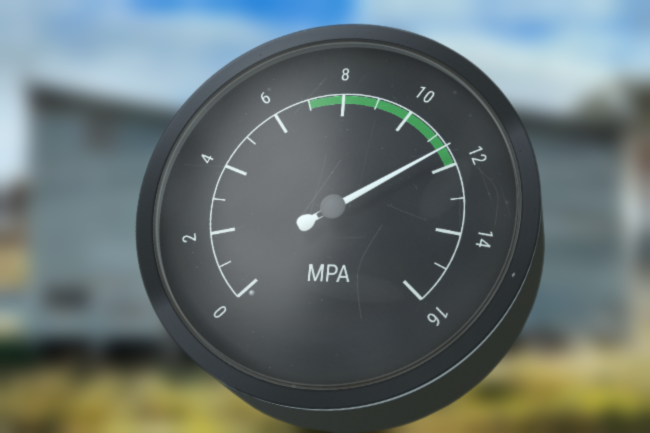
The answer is 11.5 MPa
